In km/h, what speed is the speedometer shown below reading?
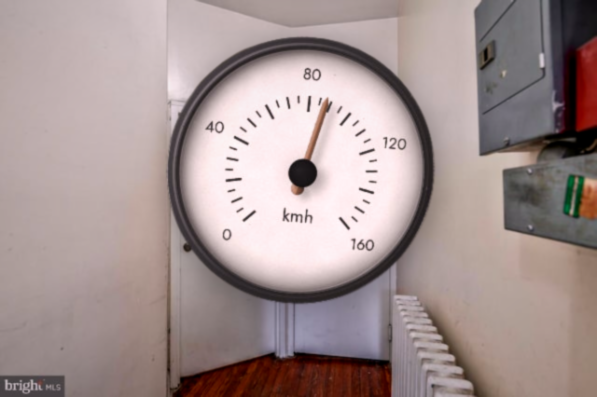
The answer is 87.5 km/h
